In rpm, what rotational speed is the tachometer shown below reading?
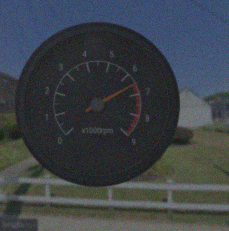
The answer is 6500 rpm
